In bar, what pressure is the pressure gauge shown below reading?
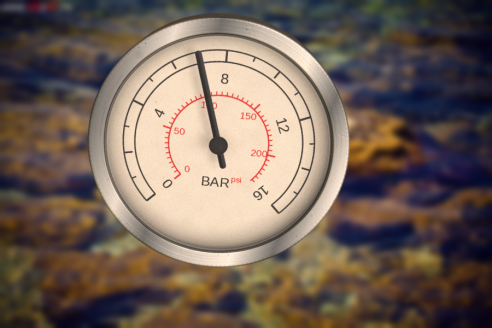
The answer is 7 bar
